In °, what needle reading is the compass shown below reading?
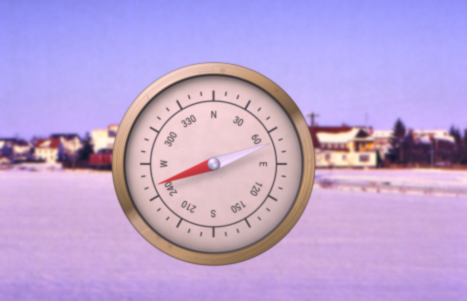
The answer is 250 °
